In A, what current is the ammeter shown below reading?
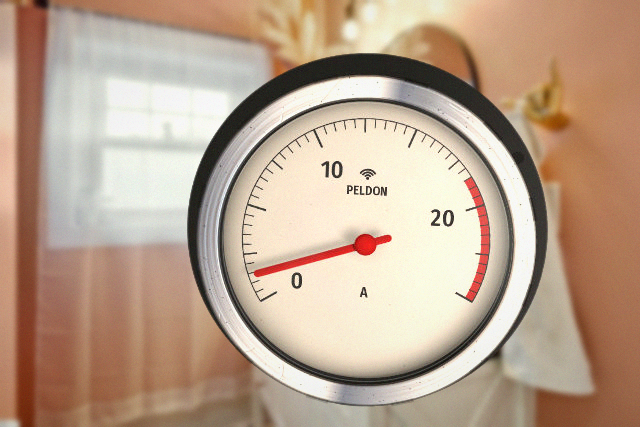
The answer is 1.5 A
